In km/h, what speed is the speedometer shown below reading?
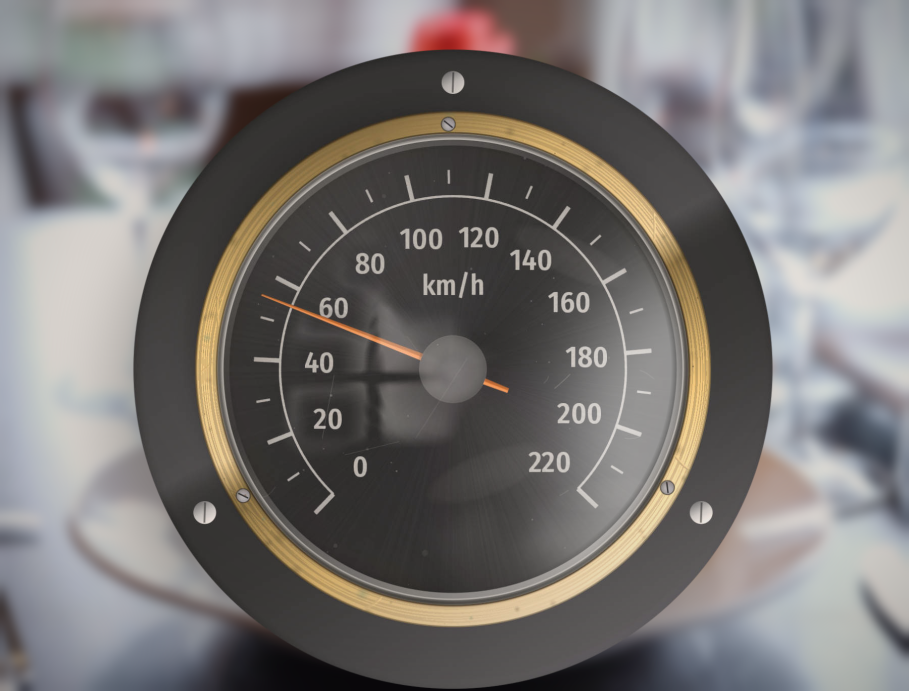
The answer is 55 km/h
